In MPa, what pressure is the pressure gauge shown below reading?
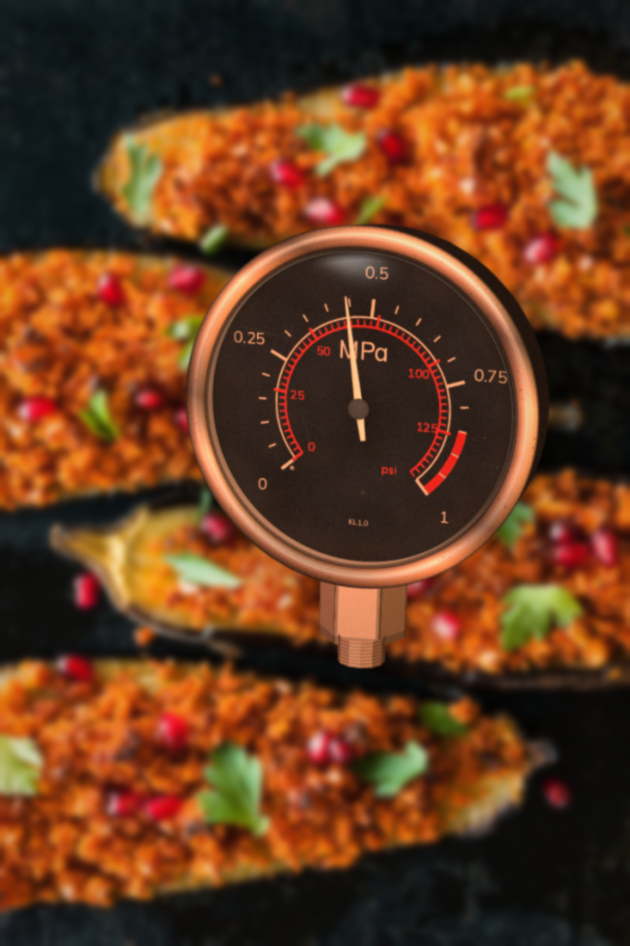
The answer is 0.45 MPa
